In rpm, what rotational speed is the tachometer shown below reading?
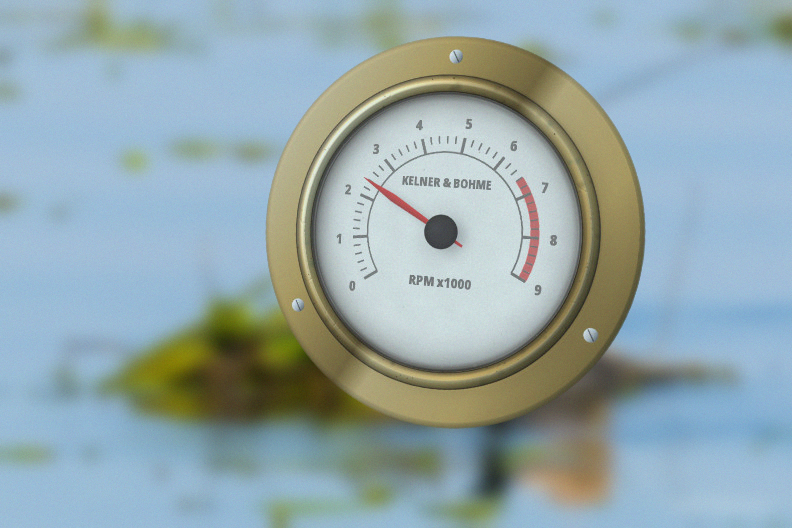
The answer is 2400 rpm
